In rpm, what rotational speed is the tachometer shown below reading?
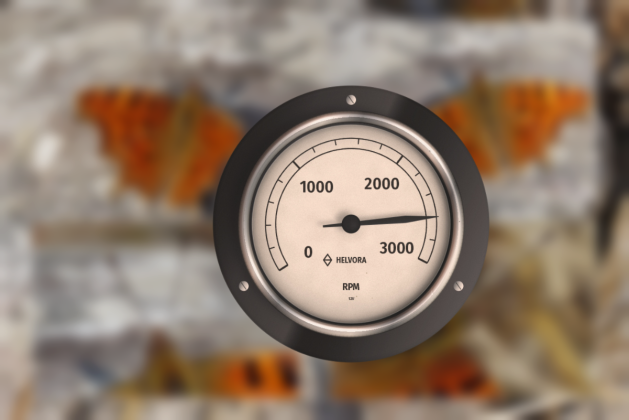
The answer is 2600 rpm
